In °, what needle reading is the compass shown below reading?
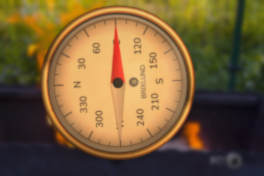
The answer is 90 °
